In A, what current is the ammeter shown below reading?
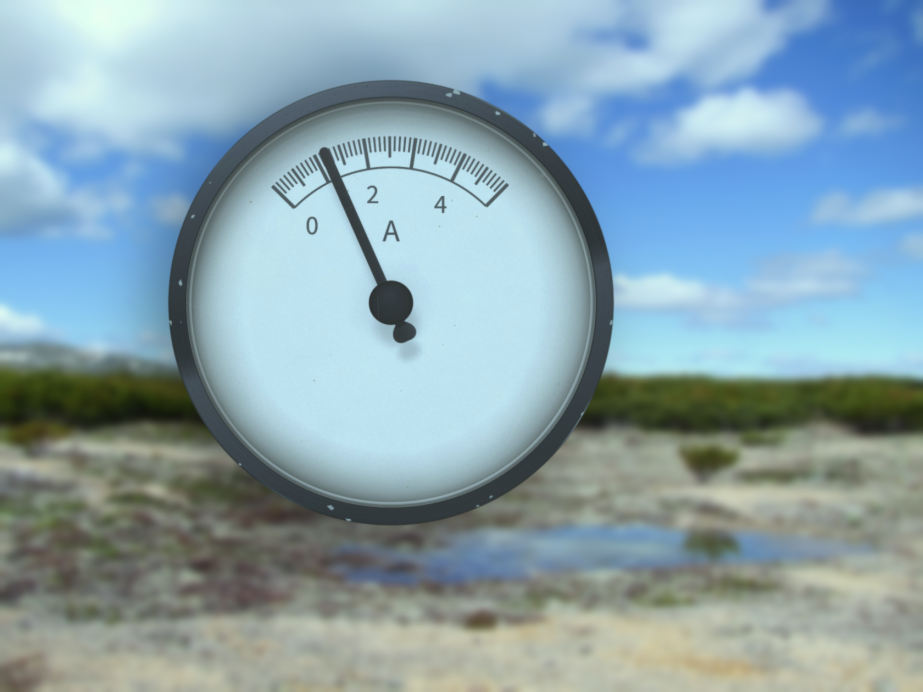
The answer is 1.2 A
